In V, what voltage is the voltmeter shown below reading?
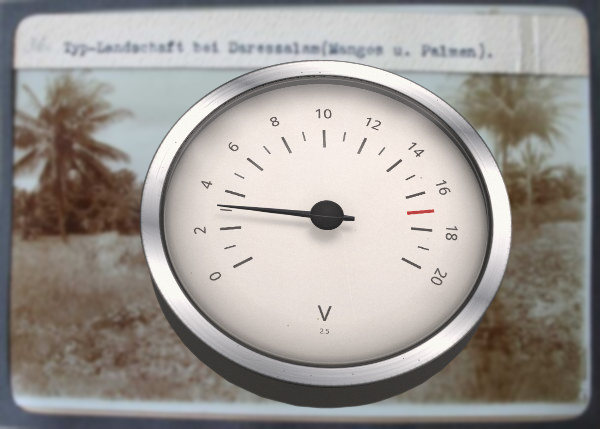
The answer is 3 V
